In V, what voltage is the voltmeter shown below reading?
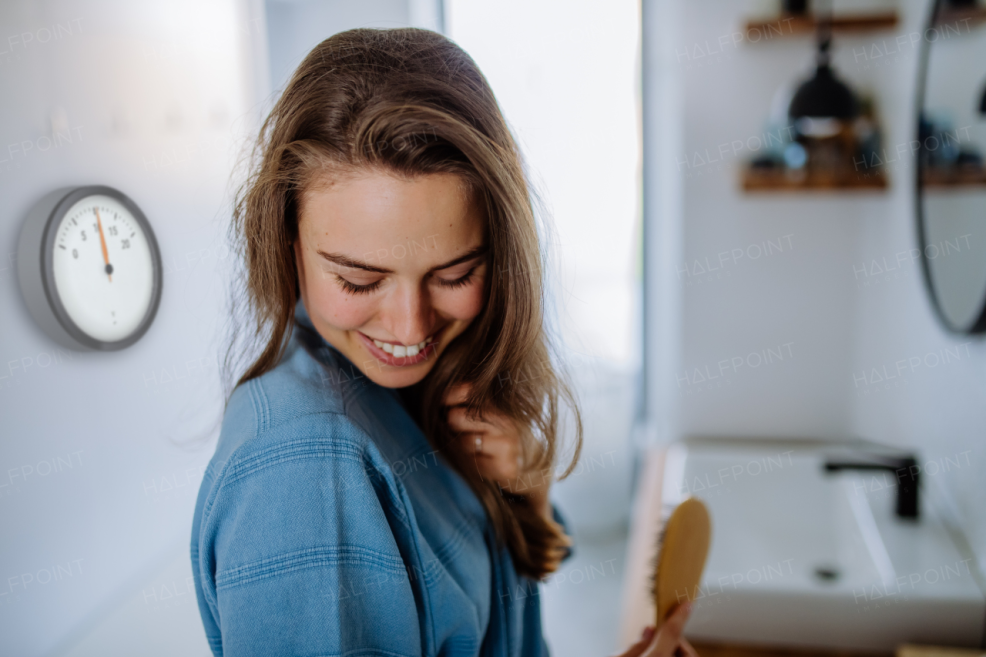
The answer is 10 V
